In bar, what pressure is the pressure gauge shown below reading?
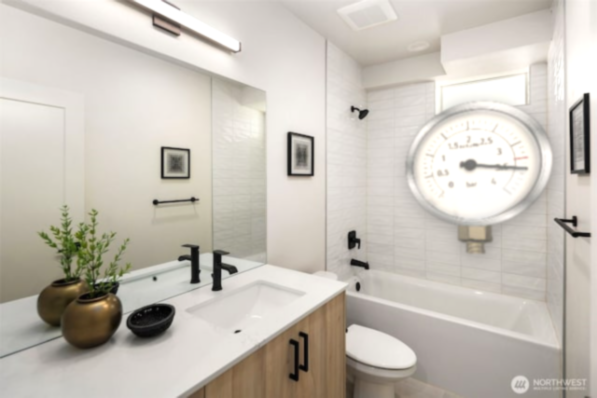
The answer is 3.5 bar
